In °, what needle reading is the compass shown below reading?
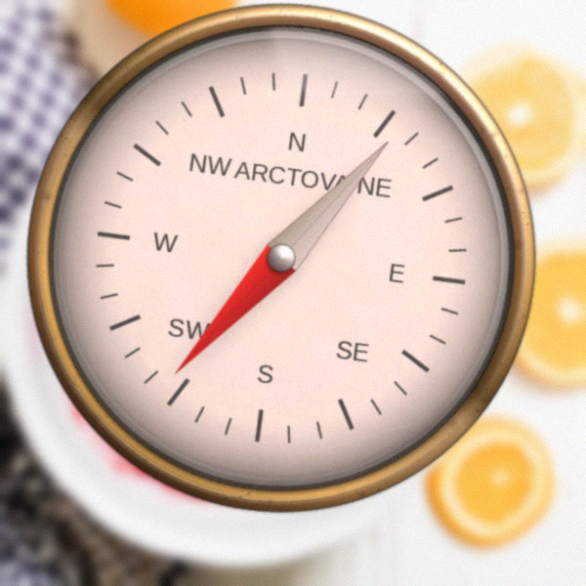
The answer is 215 °
